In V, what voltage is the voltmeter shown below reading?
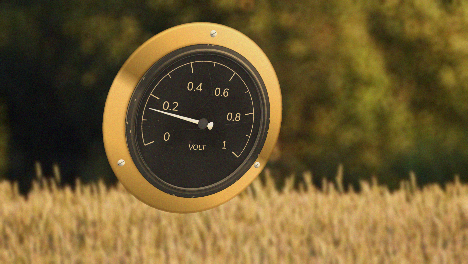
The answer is 0.15 V
